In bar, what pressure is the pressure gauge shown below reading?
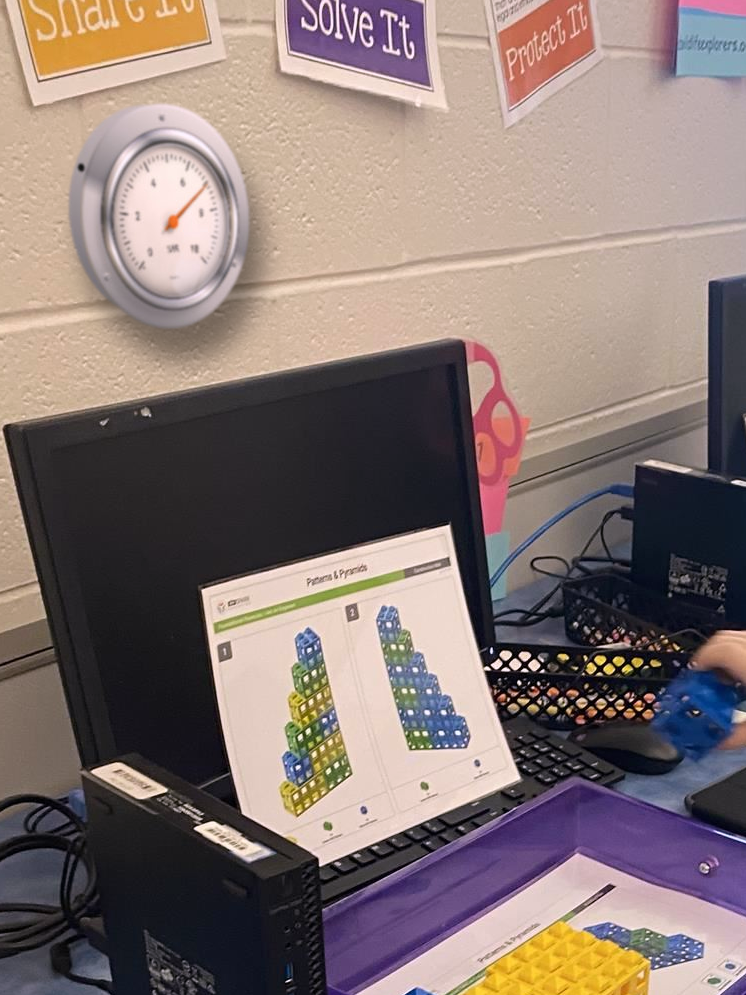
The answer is 7 bar
